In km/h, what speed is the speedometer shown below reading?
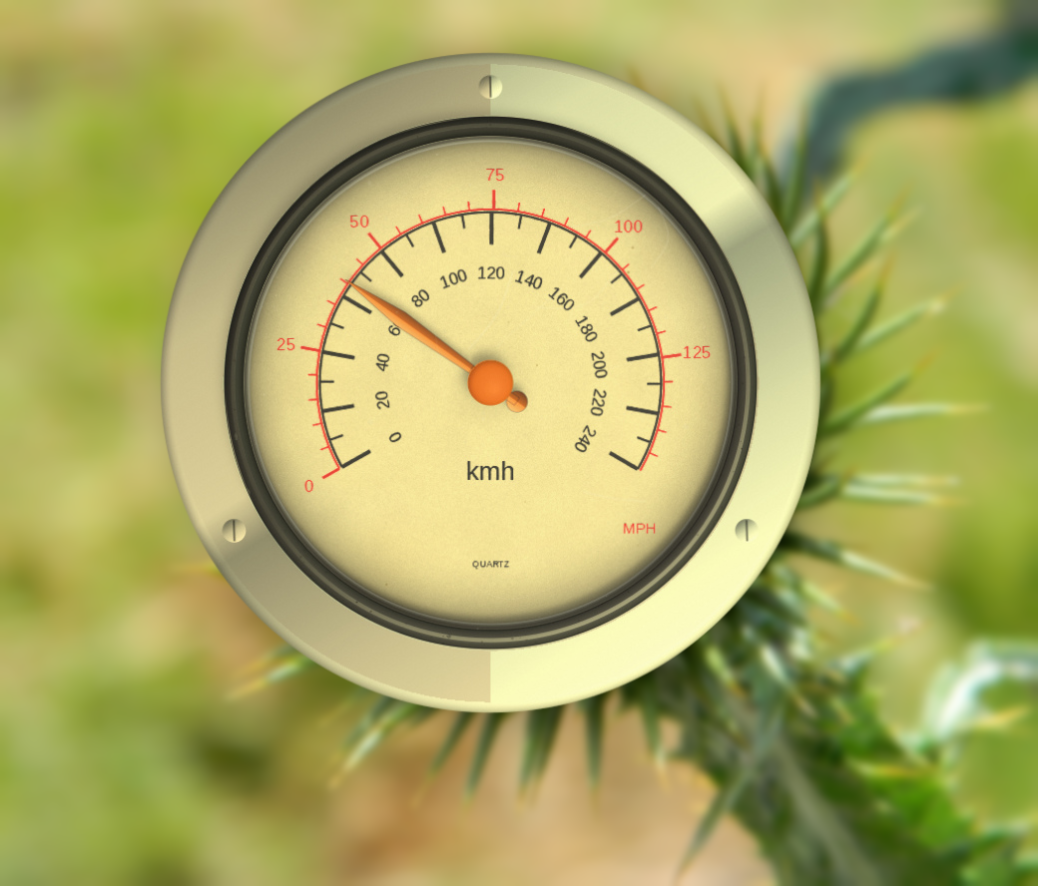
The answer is 65 km/h
